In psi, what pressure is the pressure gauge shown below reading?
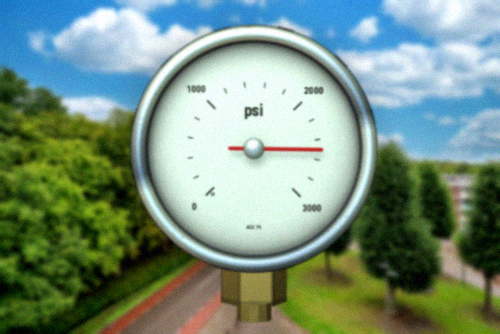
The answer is 2500 psi
